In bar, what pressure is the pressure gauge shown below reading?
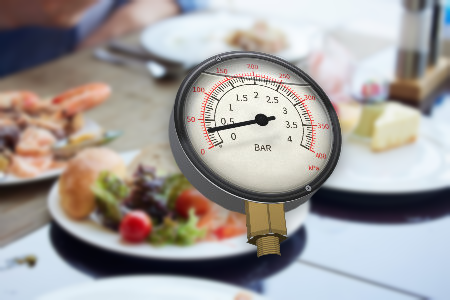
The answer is 0.25 bar
